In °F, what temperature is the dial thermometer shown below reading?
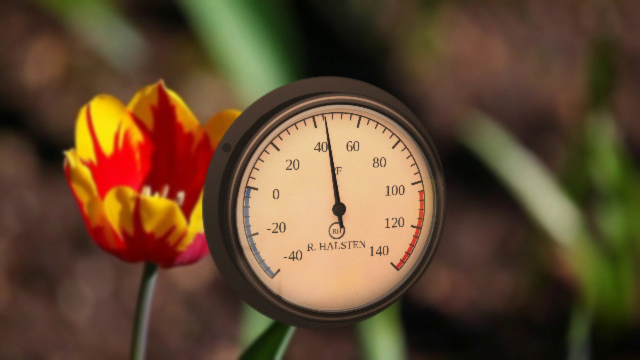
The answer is 44 °F
